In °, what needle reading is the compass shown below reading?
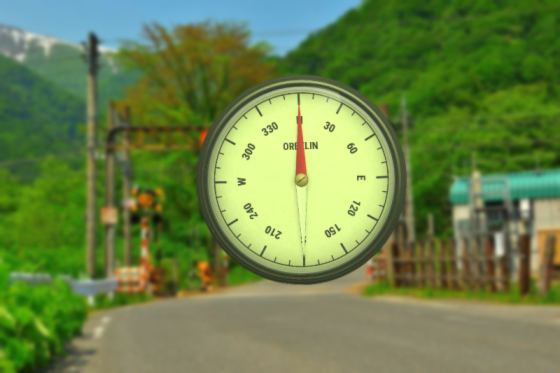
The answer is 0 °
